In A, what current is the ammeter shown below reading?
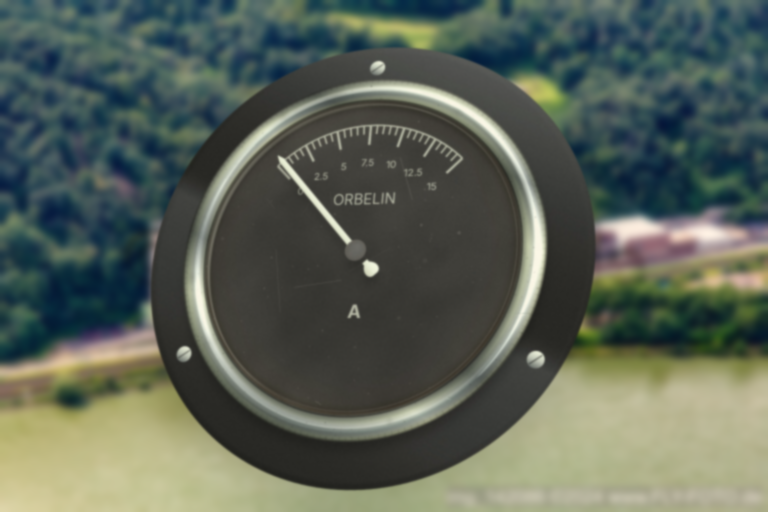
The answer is 0.5 A
